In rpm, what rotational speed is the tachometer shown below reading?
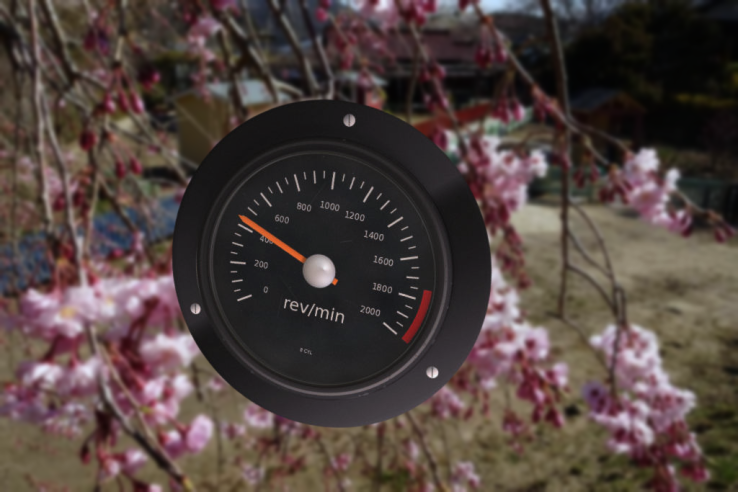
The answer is 450 rpm
